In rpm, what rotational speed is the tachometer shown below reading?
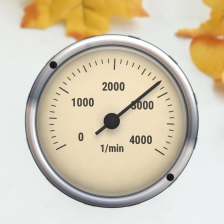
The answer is 2800 rpm
